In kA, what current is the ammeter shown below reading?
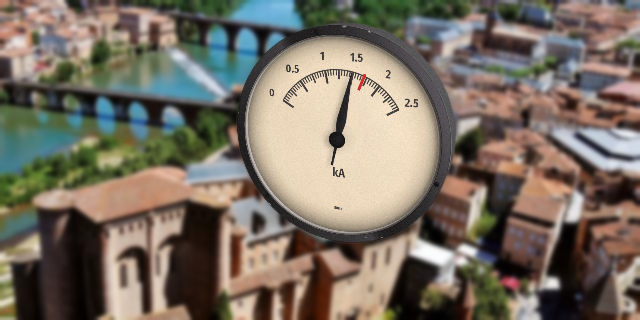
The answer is 1.5 kA
